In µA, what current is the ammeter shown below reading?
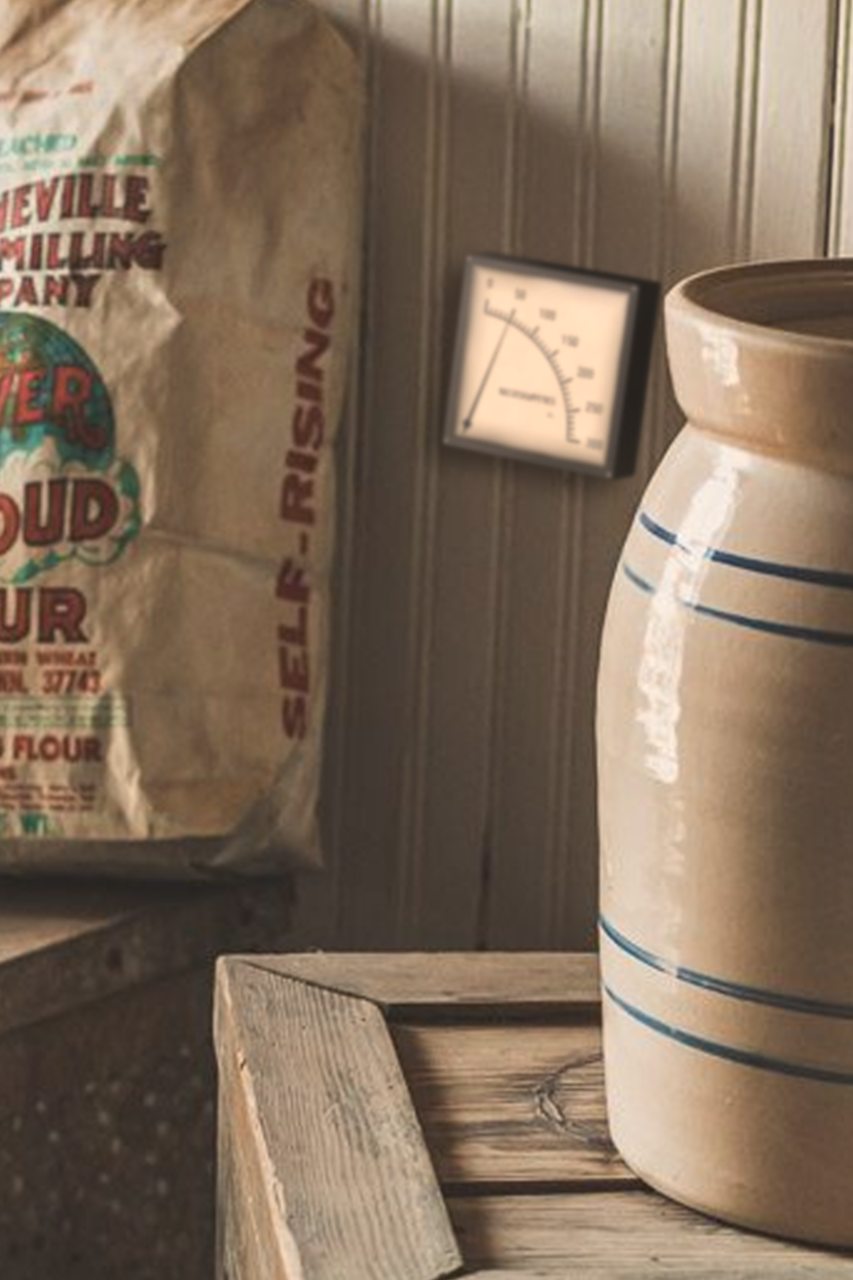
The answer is 50 µA
